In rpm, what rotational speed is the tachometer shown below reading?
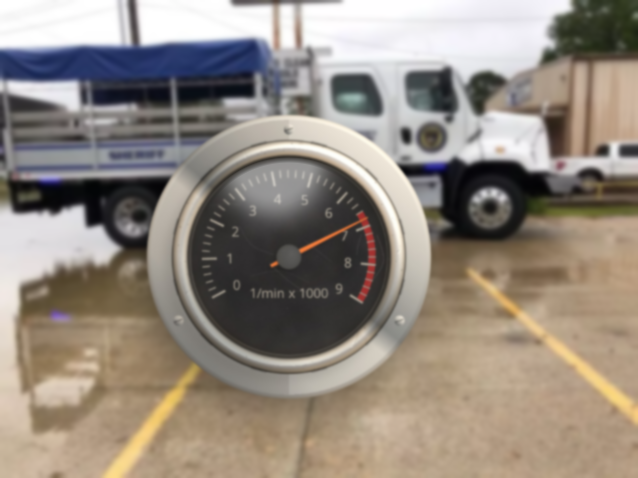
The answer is 6800 rpm
